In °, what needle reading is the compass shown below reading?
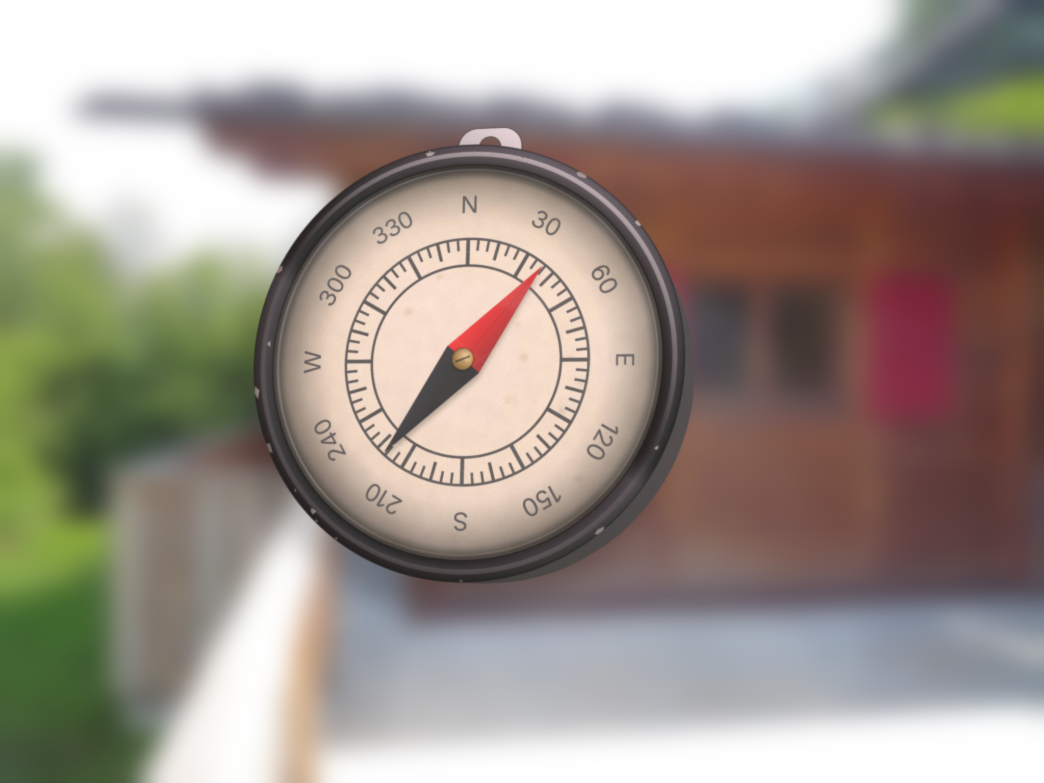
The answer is 40 °
